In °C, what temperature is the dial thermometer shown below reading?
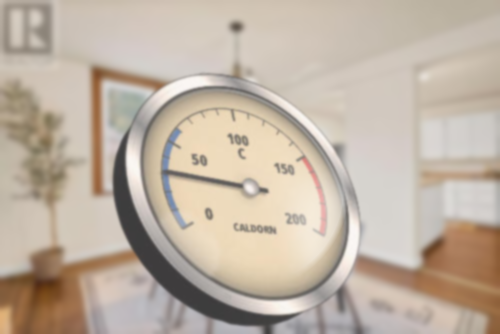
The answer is 30 °C
